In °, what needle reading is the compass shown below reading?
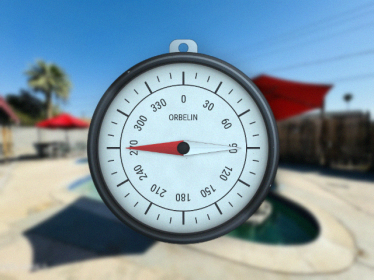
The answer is 270 °
